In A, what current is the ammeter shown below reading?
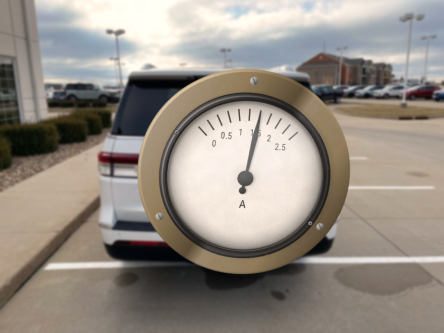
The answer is 1.5 A
